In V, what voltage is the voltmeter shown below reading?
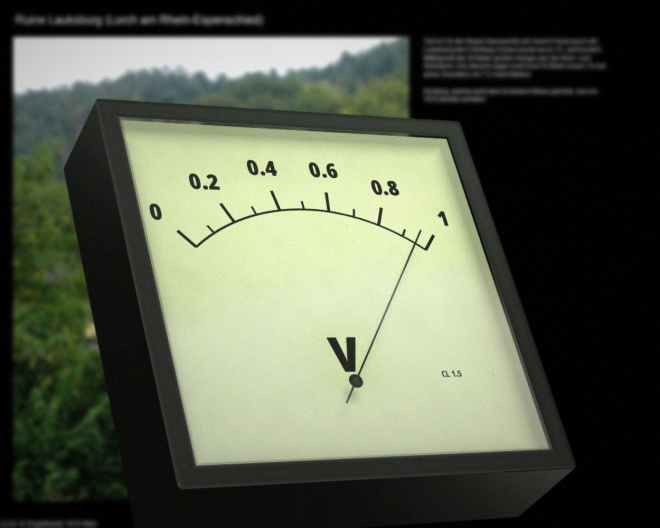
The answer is 0.95 V
